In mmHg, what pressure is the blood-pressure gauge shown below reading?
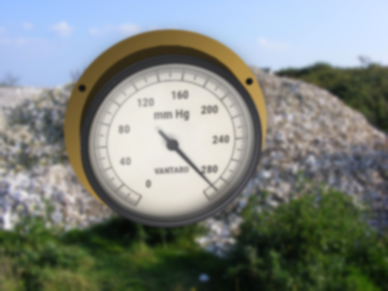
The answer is 290 mmHg
